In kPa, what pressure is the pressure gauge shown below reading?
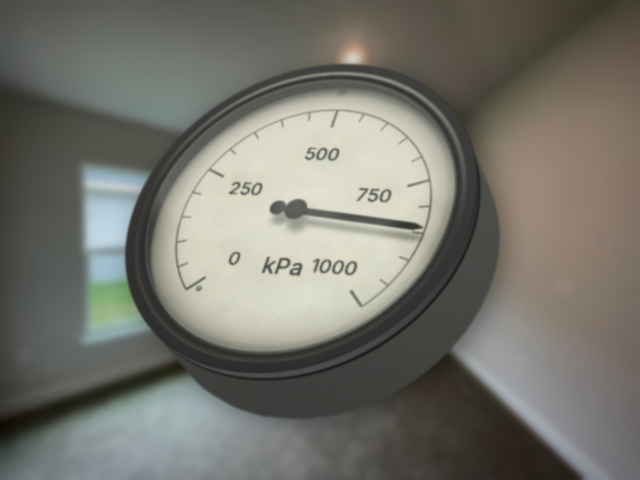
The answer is 850 kPa
